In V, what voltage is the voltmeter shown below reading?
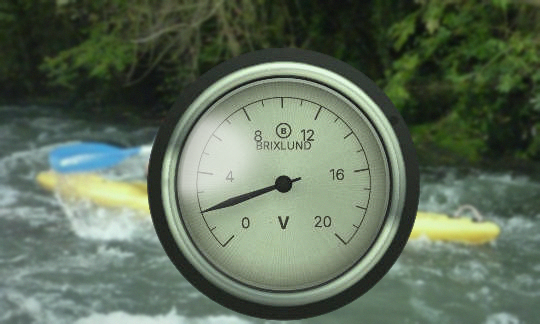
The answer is 2 V
